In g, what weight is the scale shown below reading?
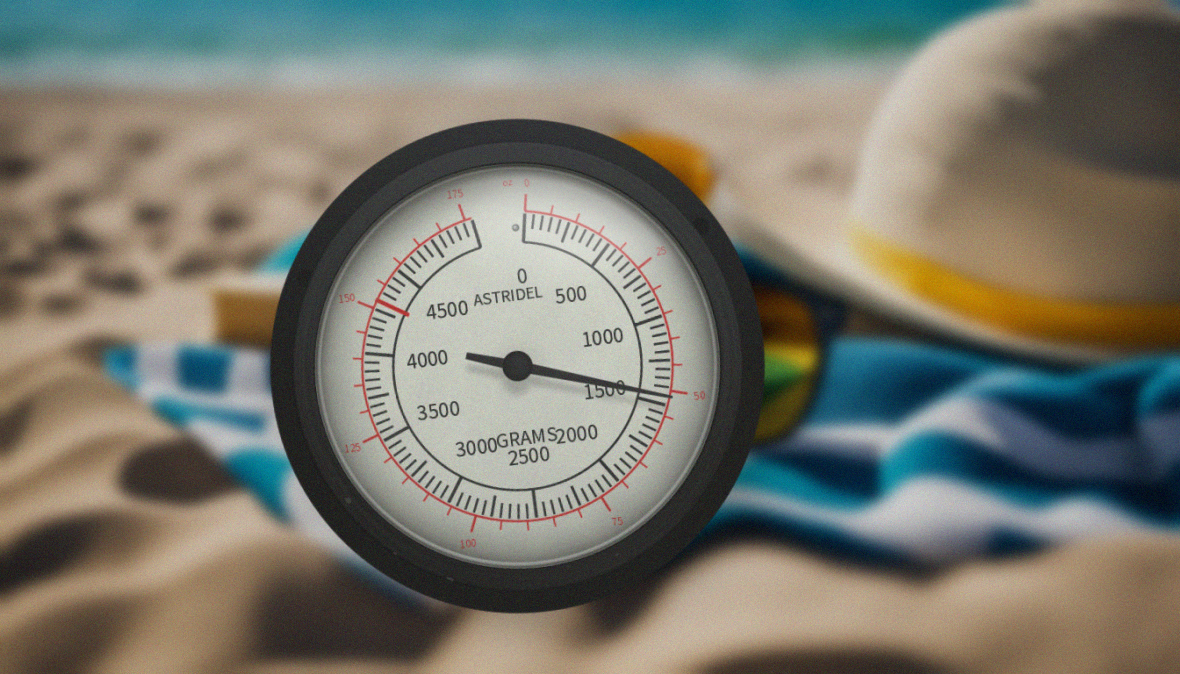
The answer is 1450 g
